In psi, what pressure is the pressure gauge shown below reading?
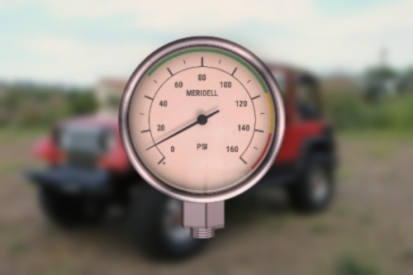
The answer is 10 psi
